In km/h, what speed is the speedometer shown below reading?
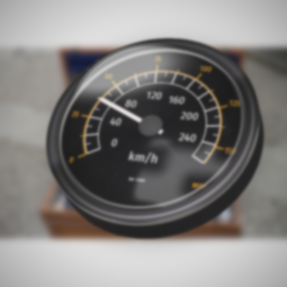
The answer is 60 km/h
